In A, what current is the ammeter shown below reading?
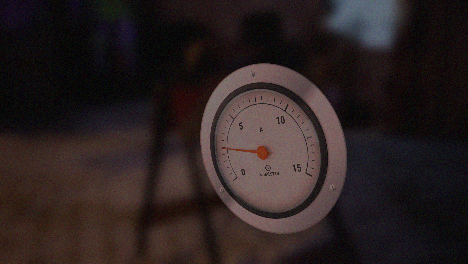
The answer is 2.5 A
